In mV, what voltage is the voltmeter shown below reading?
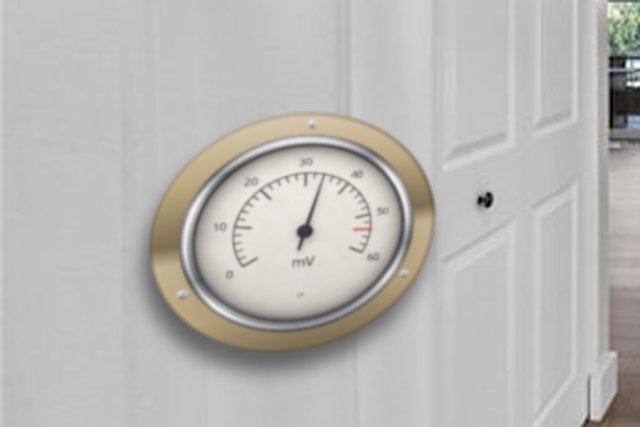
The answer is 34 mV
